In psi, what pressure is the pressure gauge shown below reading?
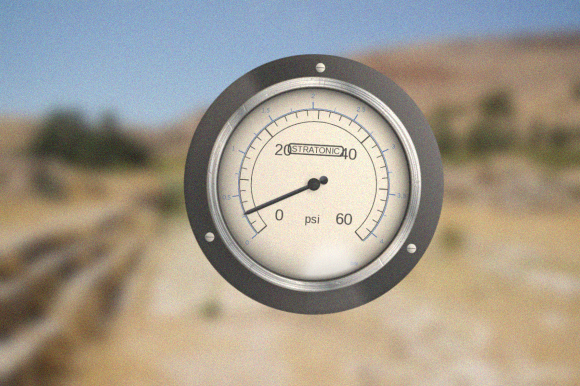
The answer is 4 psi
